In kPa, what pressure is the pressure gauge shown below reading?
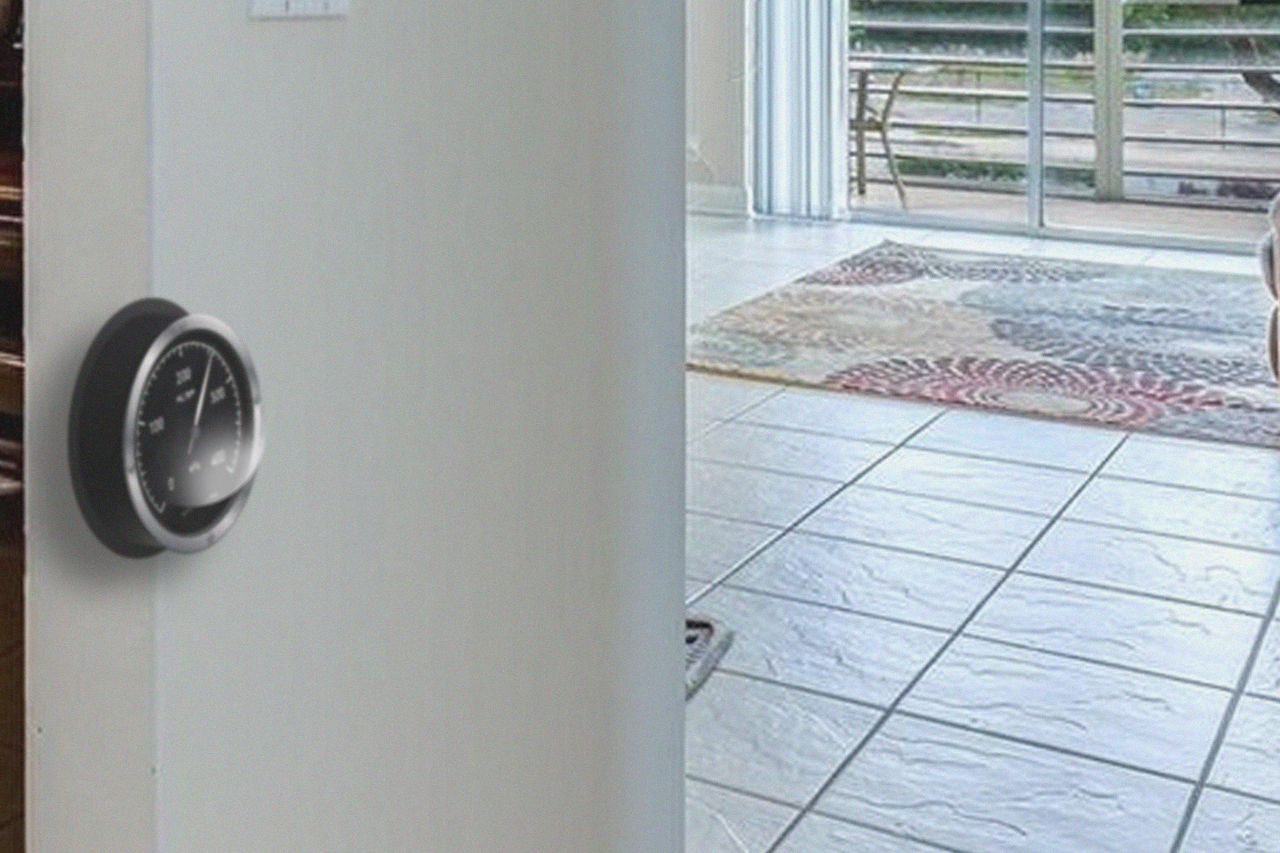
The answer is 250 kPa
